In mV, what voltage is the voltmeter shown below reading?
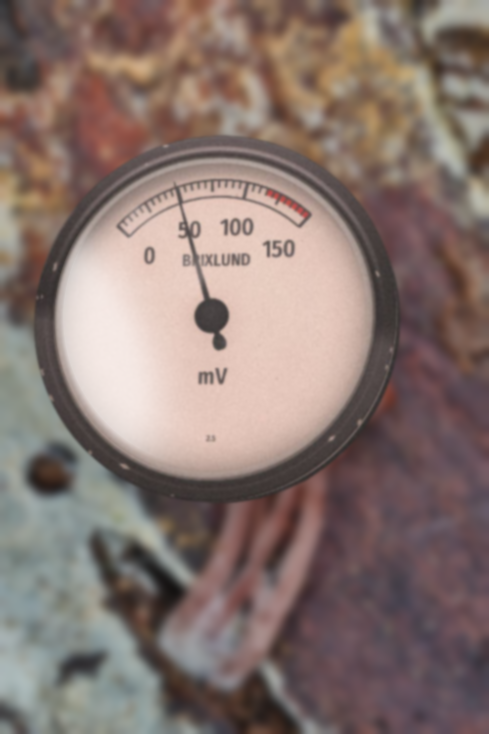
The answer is 50 mV
